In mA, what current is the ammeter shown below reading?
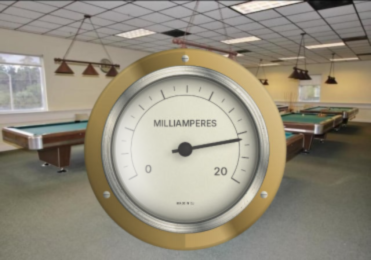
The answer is 16.5 mA
